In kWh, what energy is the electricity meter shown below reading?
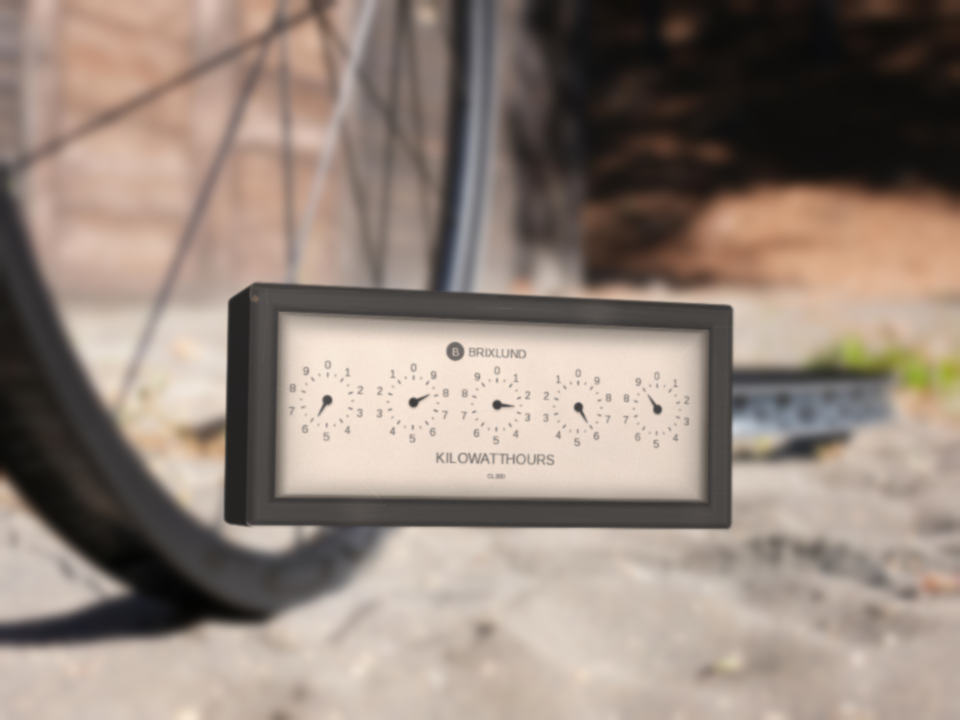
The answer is 58259 kWh
